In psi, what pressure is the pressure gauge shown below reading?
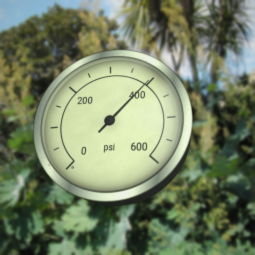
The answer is 400 psi
